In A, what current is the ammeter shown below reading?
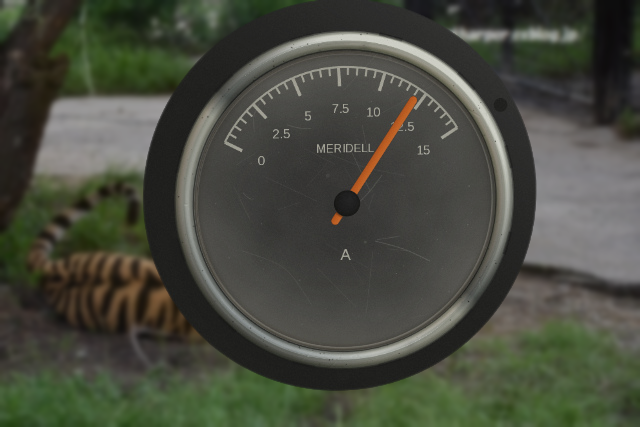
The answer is 12 A
